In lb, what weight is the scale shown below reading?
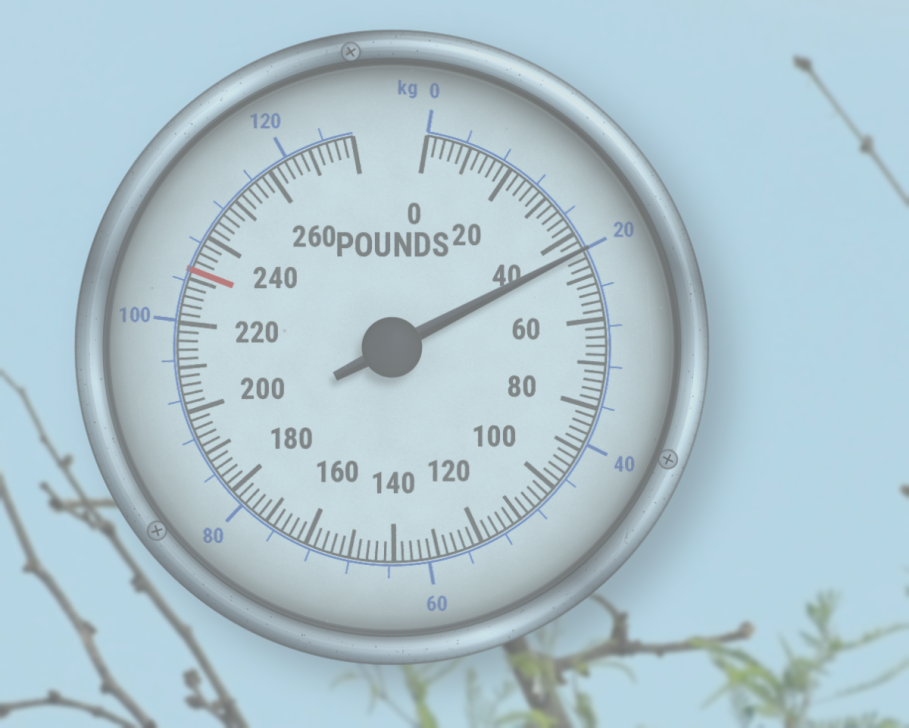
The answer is 44 lb
